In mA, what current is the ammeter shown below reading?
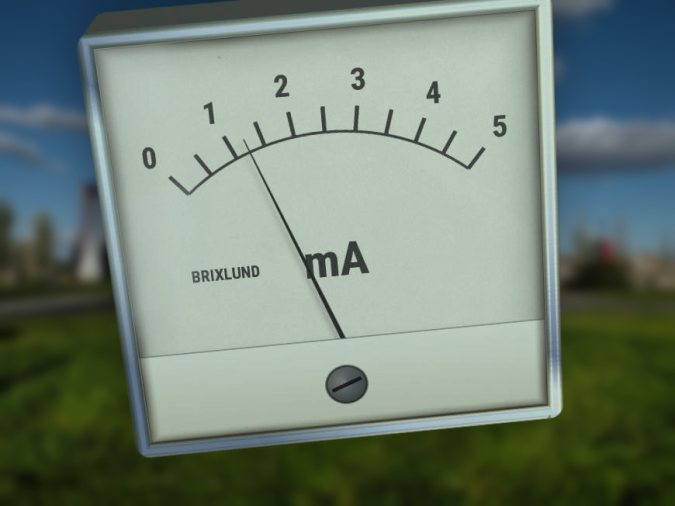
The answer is 1.25 mA
